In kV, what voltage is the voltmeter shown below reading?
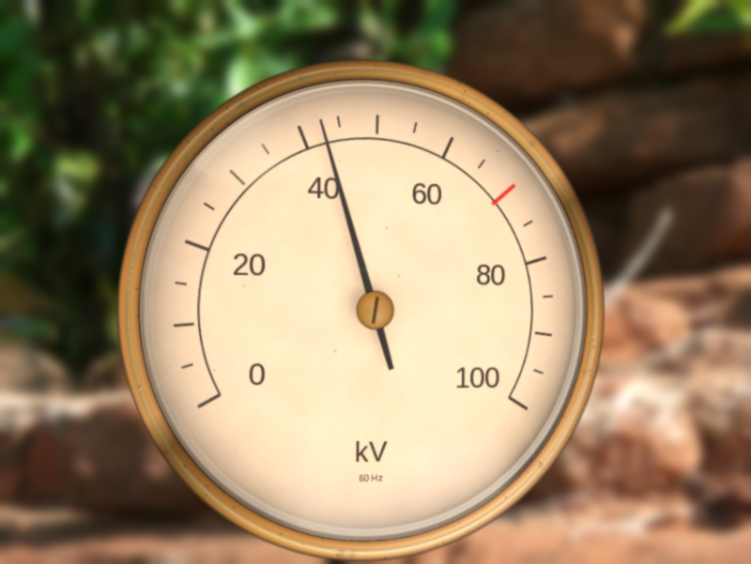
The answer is 42.5 kV
